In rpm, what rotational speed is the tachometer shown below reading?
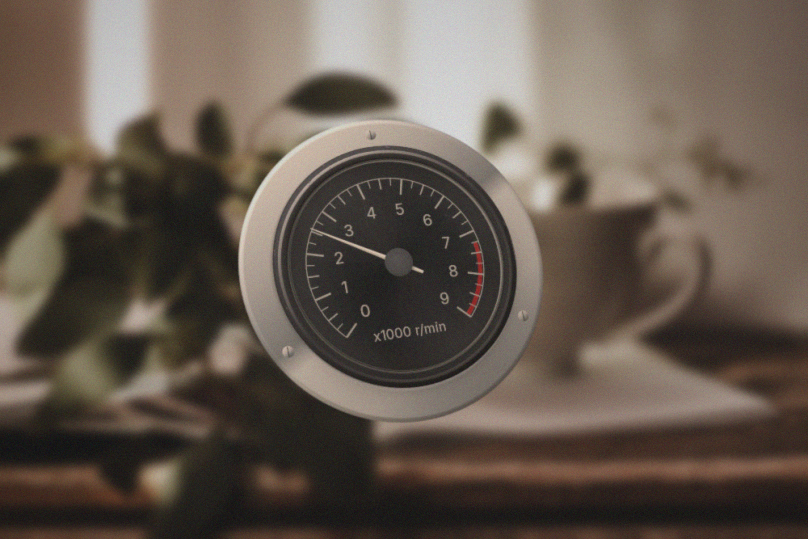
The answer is 2500 rpm
